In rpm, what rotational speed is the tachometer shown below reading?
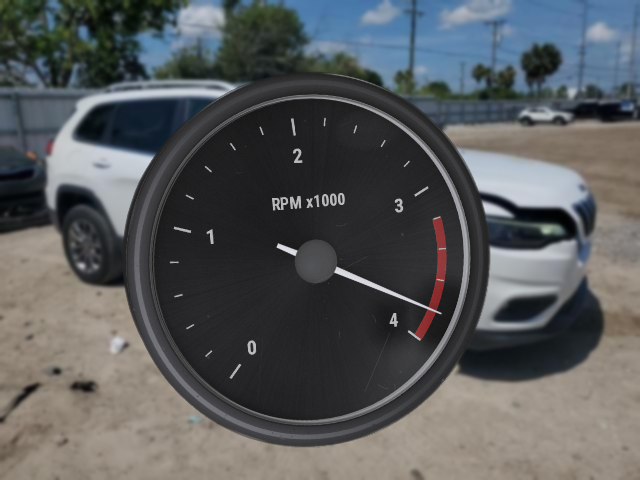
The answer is 3800 rpm
